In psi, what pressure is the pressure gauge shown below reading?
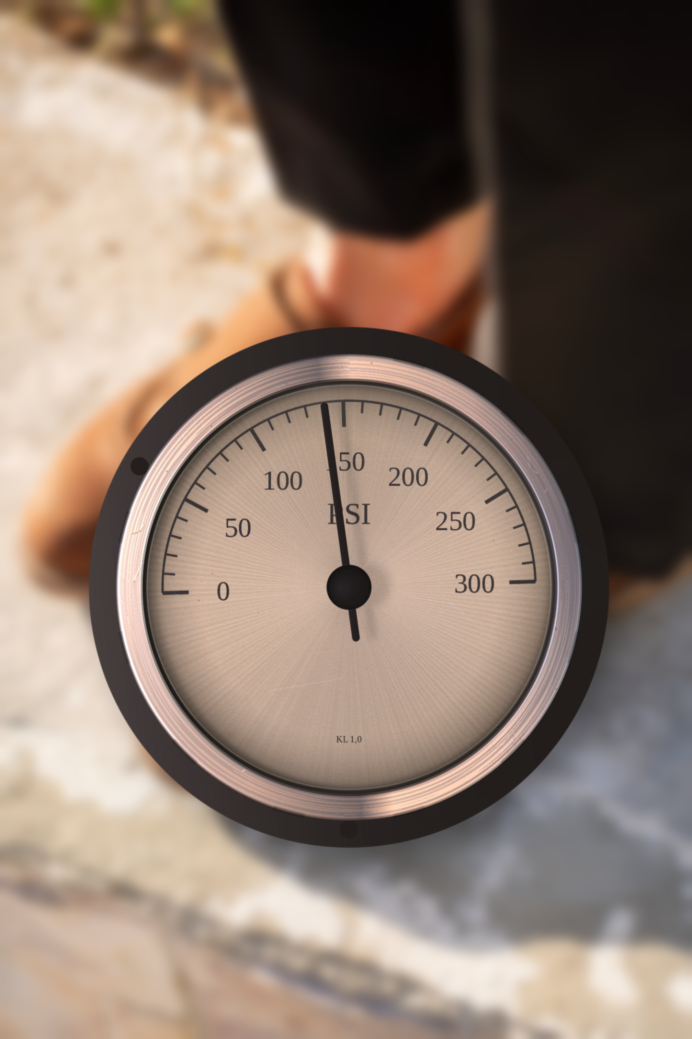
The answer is 140 psi
